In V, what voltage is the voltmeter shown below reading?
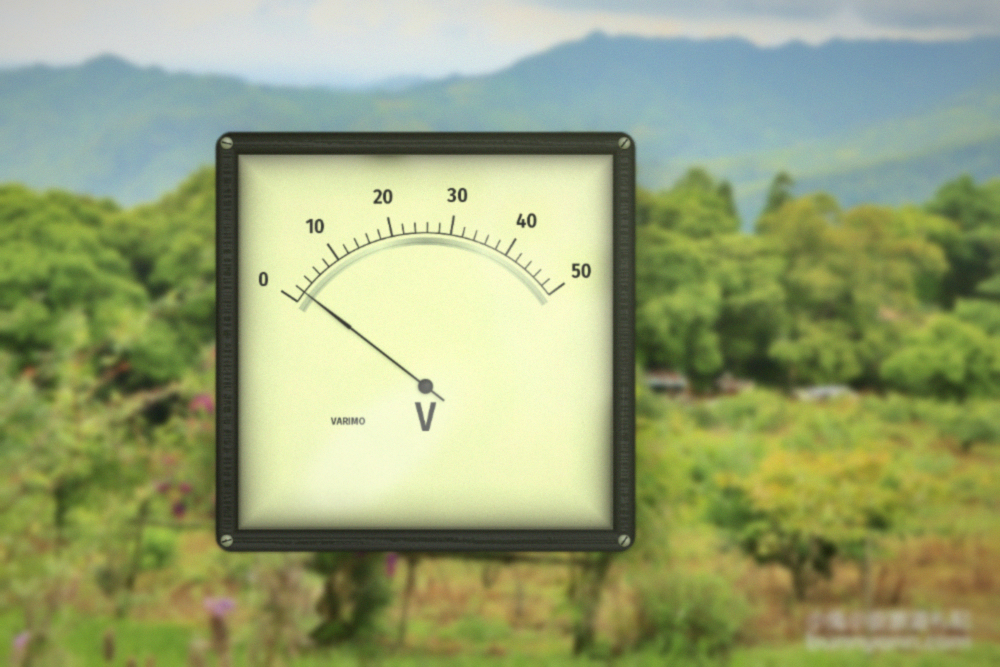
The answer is 2 V
